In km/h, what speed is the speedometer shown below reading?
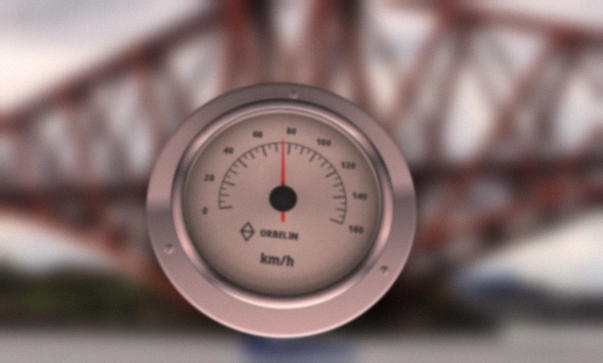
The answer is 75 km/h
